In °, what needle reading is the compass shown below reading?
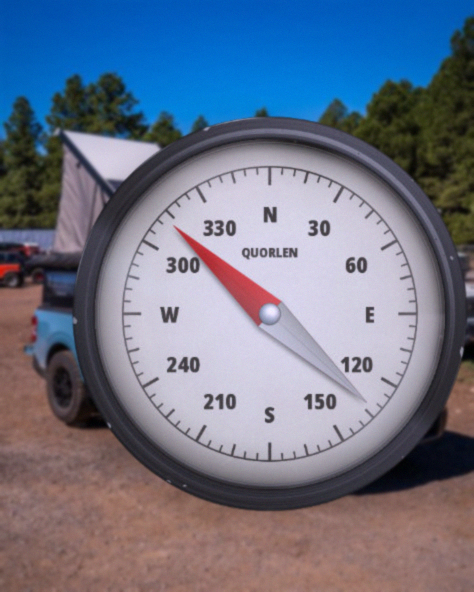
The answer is 312.5 °
